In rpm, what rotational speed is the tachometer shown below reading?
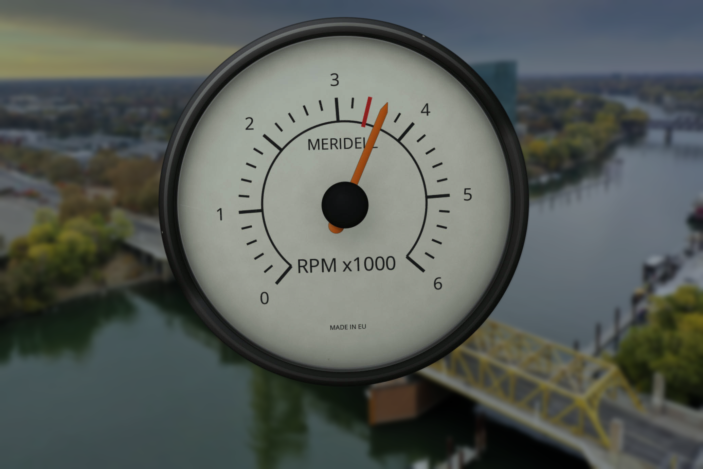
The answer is 3600 rpm
